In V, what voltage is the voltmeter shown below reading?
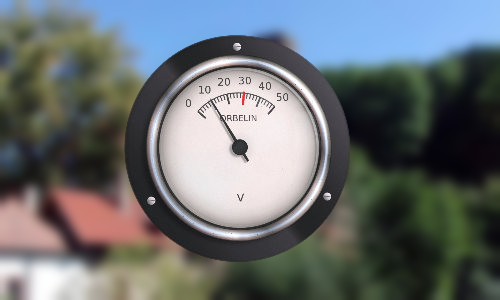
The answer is 10 V
